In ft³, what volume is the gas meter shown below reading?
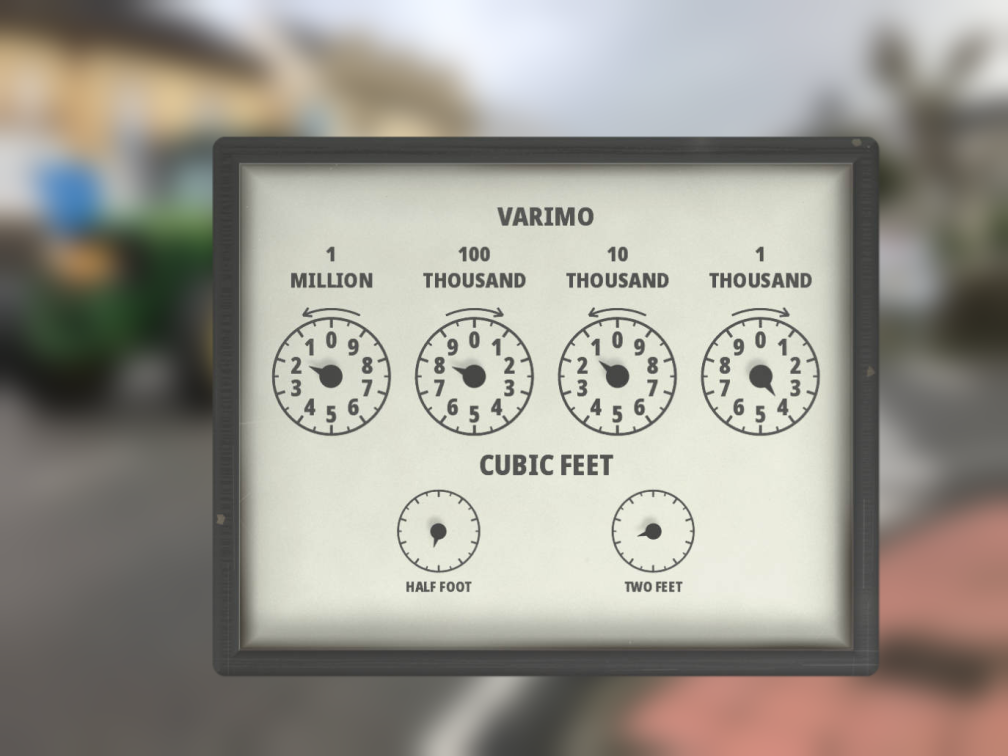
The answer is 181400 ft³
